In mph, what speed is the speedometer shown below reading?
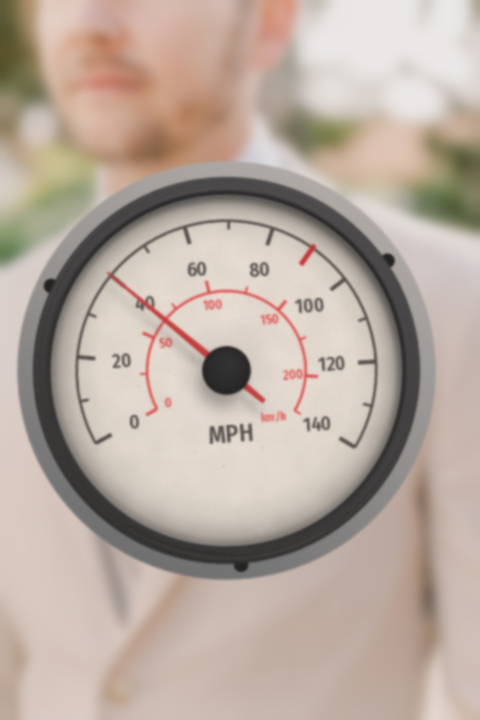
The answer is 40 mph
